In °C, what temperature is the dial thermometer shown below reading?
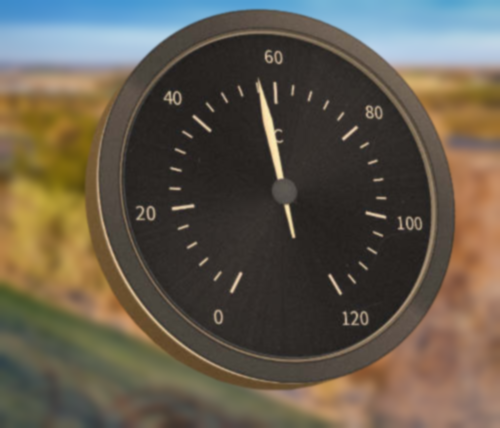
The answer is 56 °C
